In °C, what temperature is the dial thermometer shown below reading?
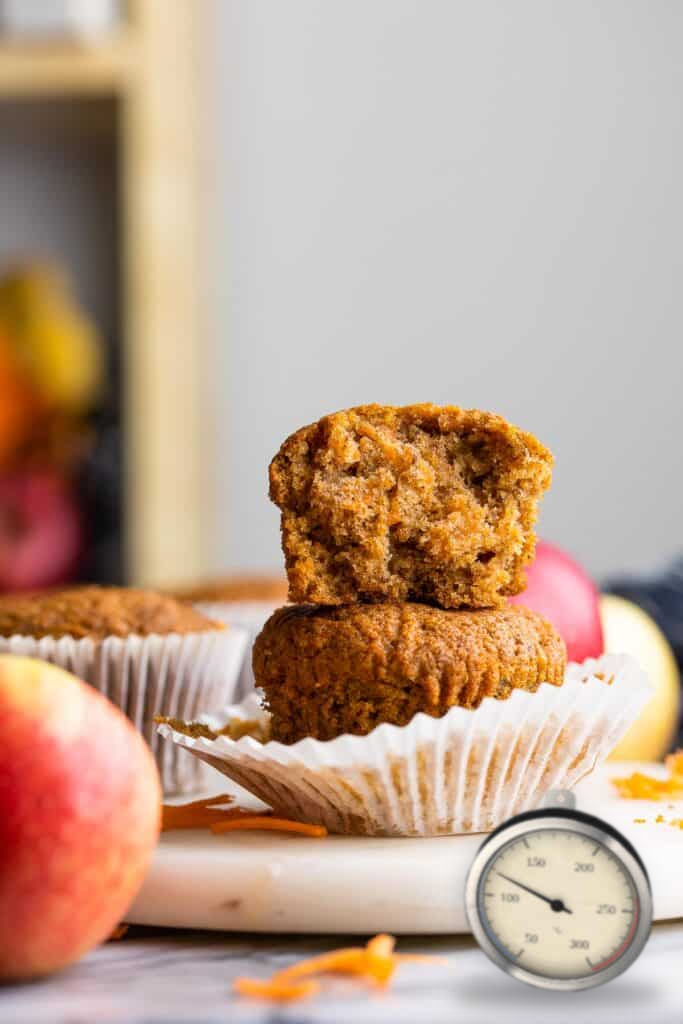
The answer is 120 °C
